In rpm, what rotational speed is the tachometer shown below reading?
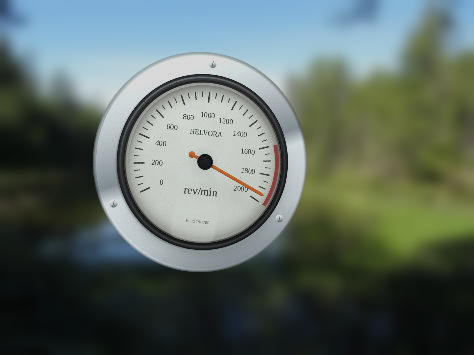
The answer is 1950 rpm
